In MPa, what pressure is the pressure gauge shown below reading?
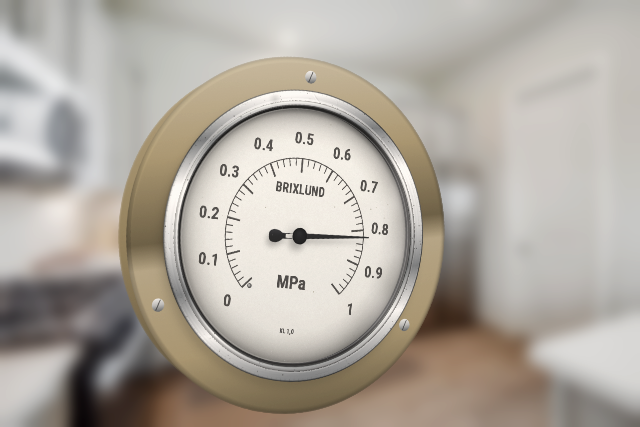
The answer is 0.82 MPa
